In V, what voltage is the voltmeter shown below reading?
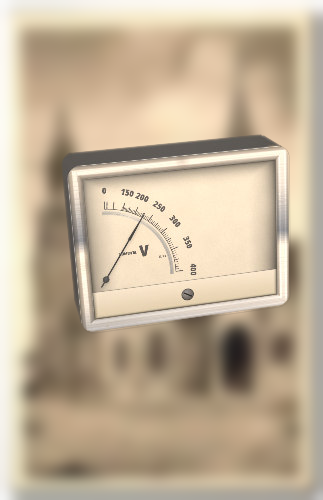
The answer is 225 V
